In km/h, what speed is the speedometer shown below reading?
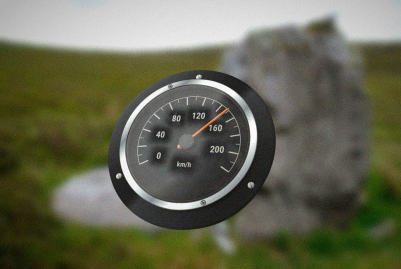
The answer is 150 km/h
